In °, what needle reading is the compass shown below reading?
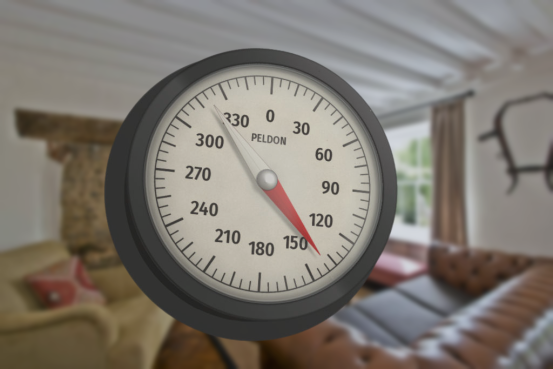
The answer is 140 °
